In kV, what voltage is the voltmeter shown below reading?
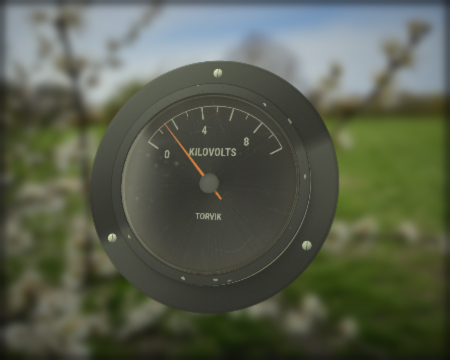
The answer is 1.5 kV
